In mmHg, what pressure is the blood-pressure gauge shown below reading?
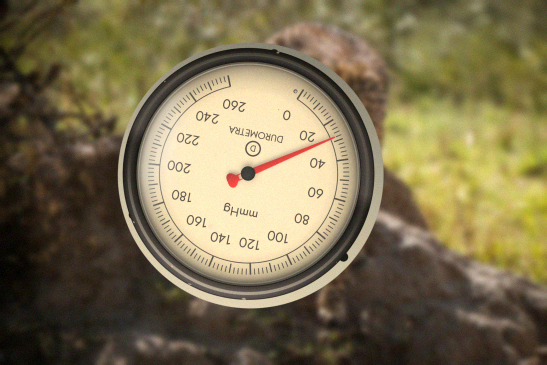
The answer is 28 mmHg
